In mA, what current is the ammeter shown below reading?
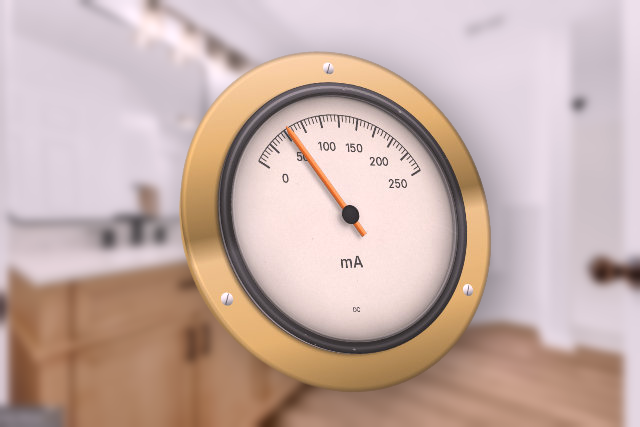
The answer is 50 mA
